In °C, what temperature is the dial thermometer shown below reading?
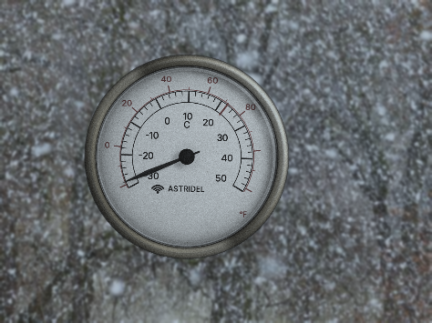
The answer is -28 °C
